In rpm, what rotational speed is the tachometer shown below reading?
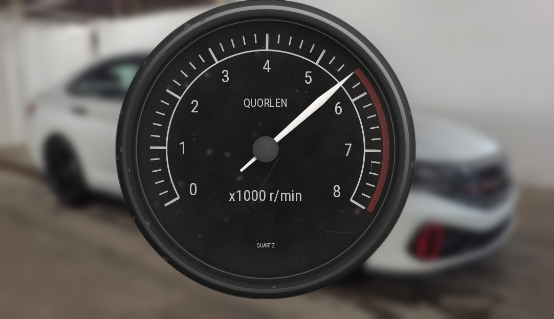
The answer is 5600 rpm
